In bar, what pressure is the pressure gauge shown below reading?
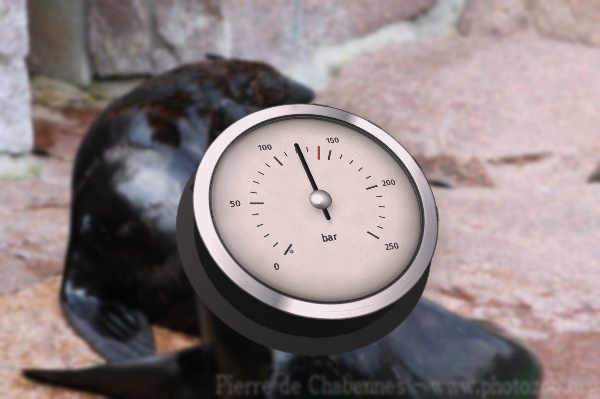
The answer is 120 bar
